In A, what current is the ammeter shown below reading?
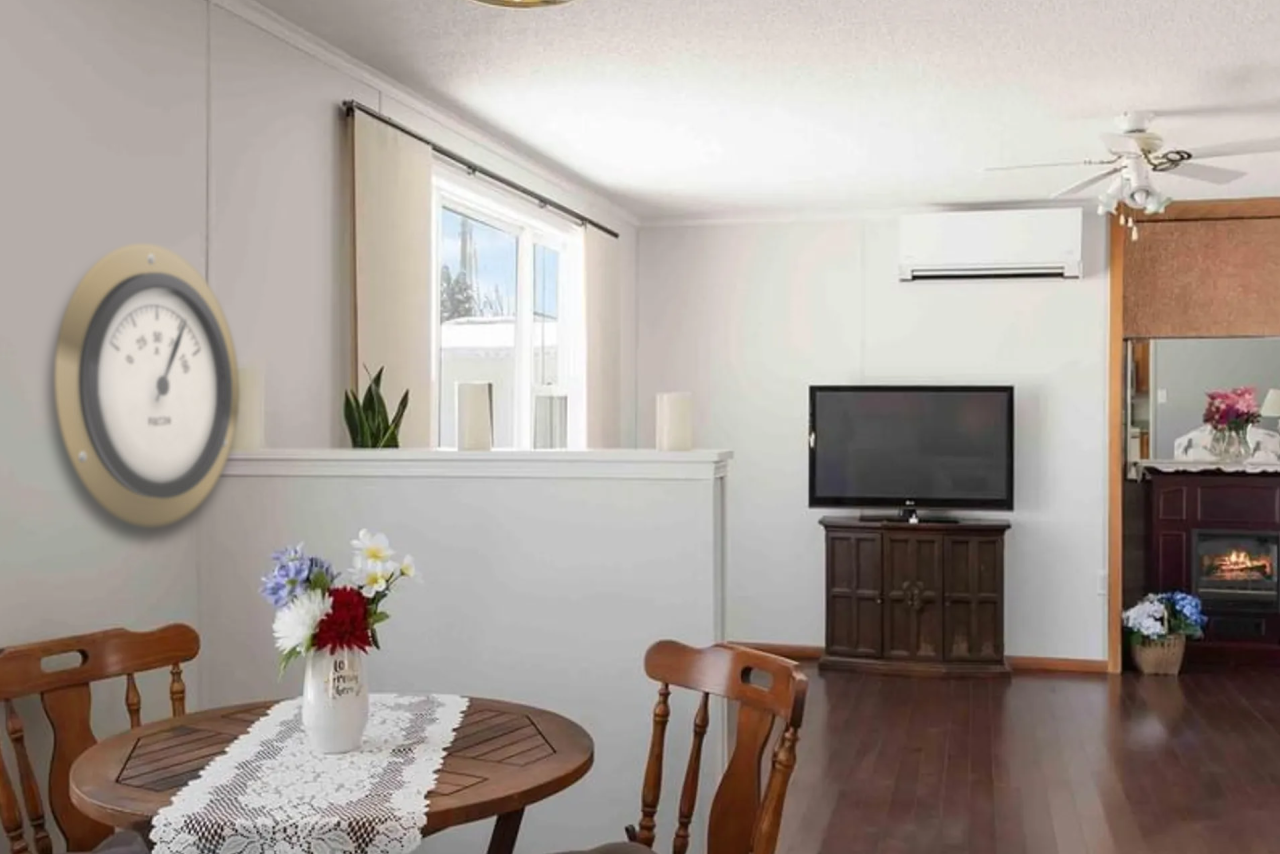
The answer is 75 A
